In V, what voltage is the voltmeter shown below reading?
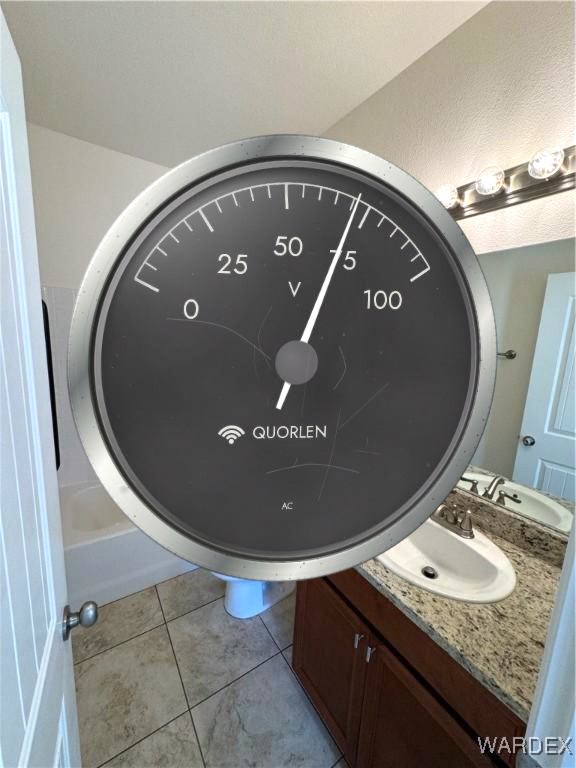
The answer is 70 V
